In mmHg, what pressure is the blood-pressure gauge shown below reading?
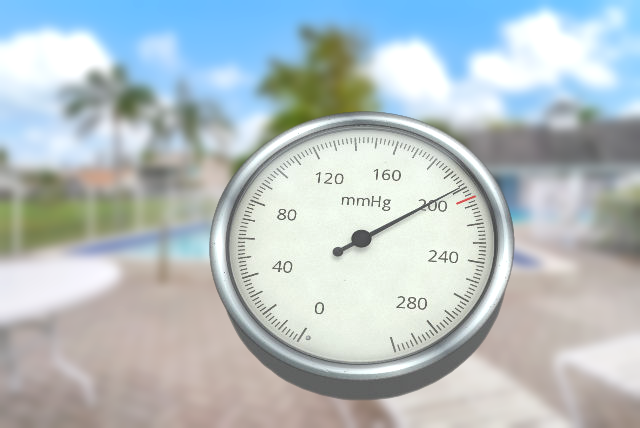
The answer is 200 mmHg
